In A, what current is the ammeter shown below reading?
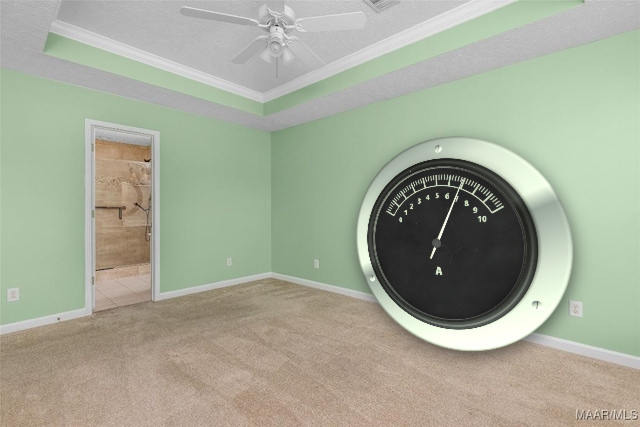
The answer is 7 A
